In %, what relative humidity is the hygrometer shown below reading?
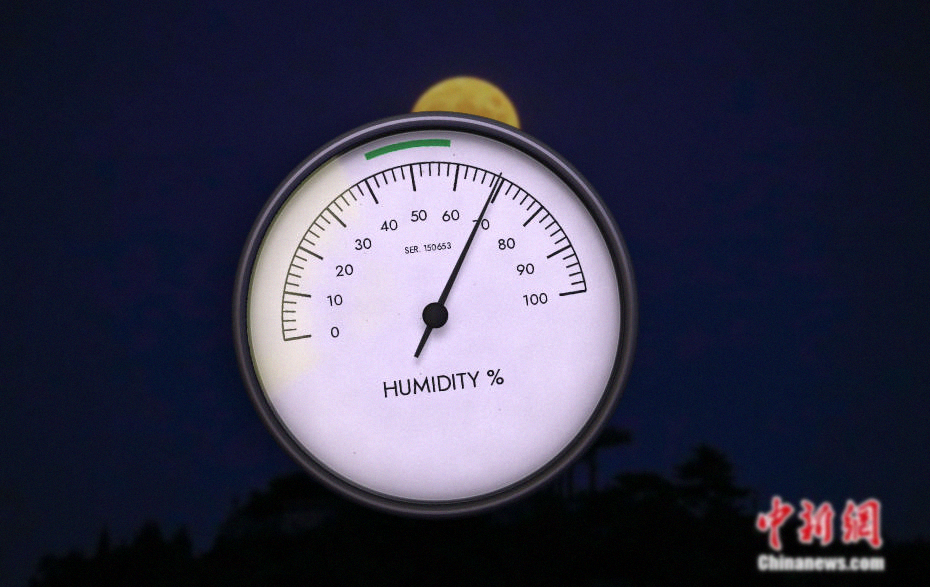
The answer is 69 %
